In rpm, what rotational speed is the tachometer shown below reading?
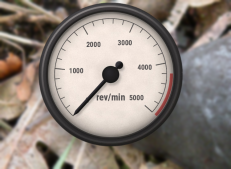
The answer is 0 rpm
